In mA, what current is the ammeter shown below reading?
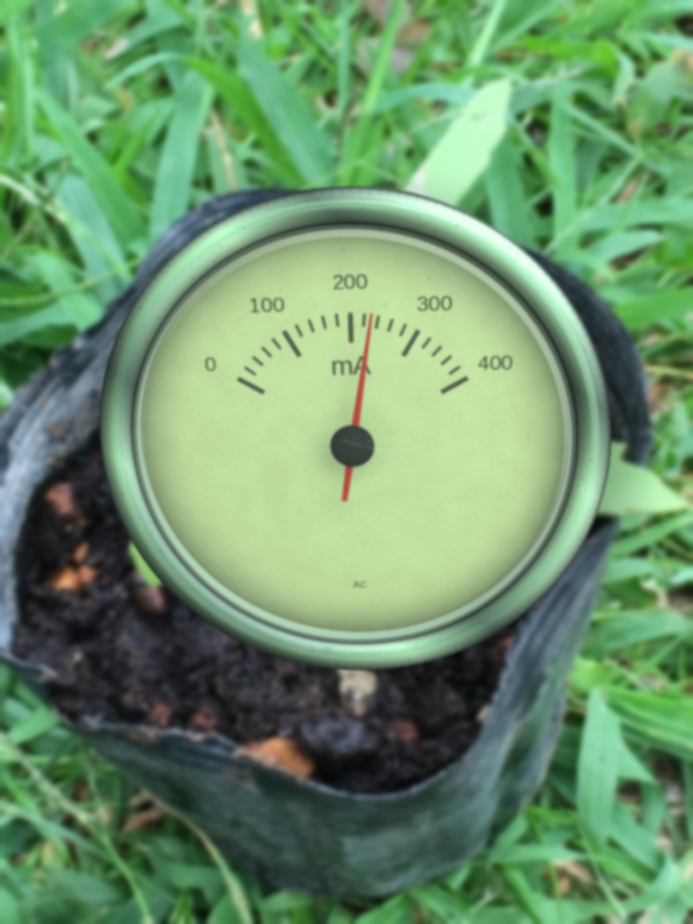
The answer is 230 mA
